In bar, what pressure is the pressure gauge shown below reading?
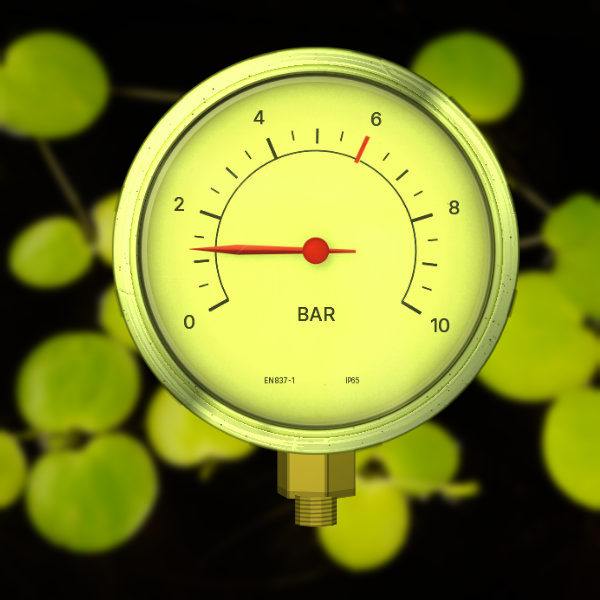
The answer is 1.25 bar
